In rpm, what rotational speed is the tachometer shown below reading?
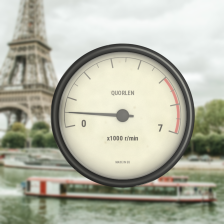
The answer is 500 rpm
